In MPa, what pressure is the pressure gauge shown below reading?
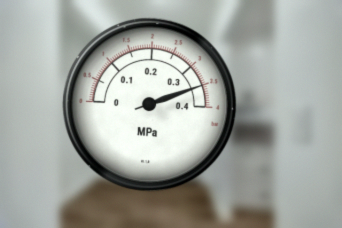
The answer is 0.35 MPa
